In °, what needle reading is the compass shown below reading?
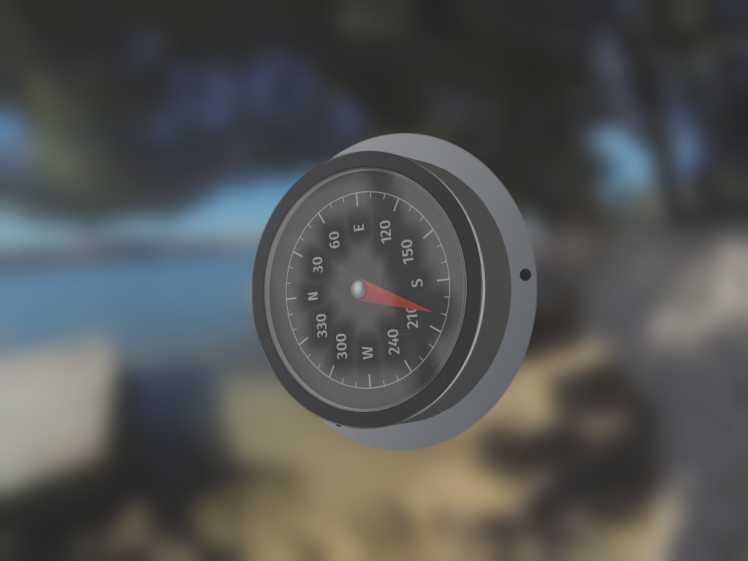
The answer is 200 °
